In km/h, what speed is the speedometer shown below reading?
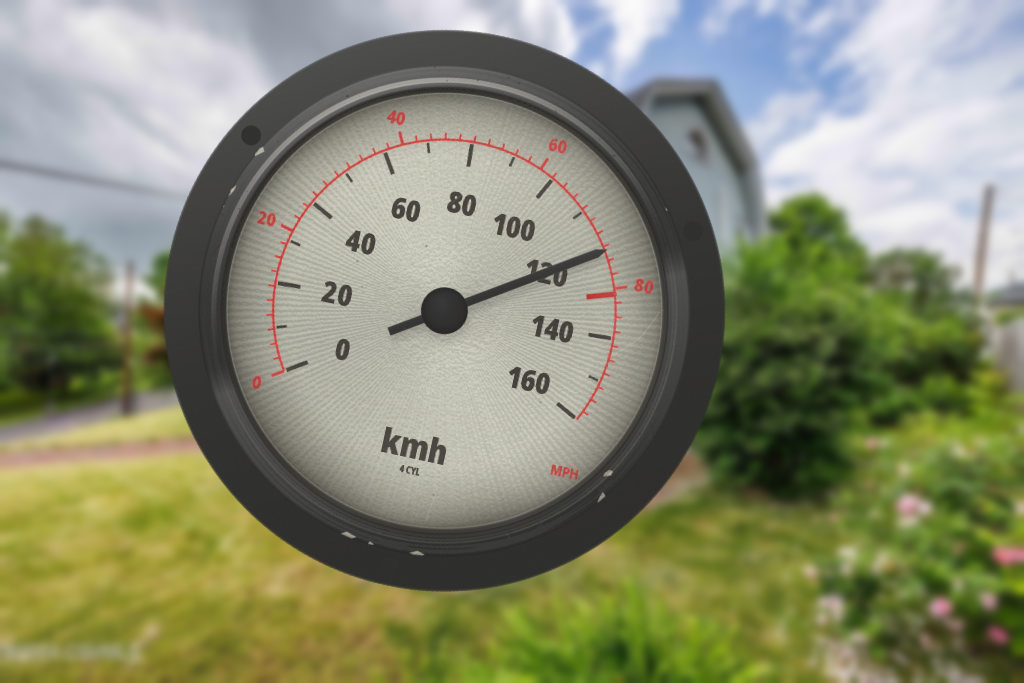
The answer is 120 km/h
